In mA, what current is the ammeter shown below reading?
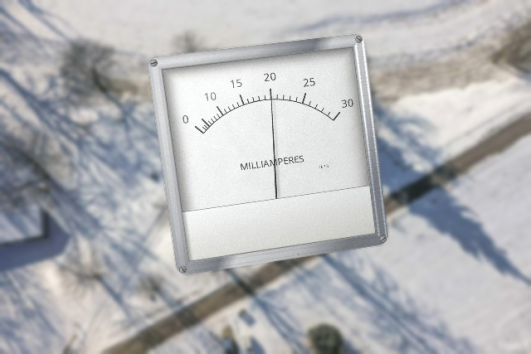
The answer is 20 mA
